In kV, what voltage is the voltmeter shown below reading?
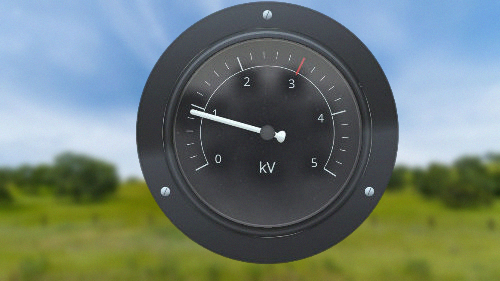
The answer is 0.9 kV
